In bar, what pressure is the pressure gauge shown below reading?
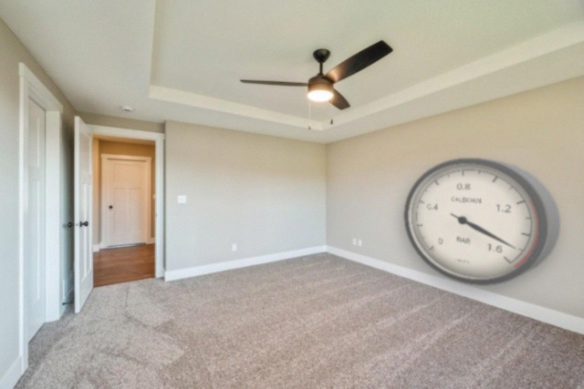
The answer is 1.5 bar
